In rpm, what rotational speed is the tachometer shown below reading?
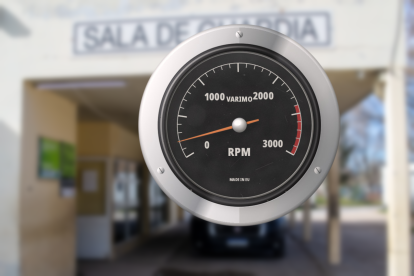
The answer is 200 rpm
